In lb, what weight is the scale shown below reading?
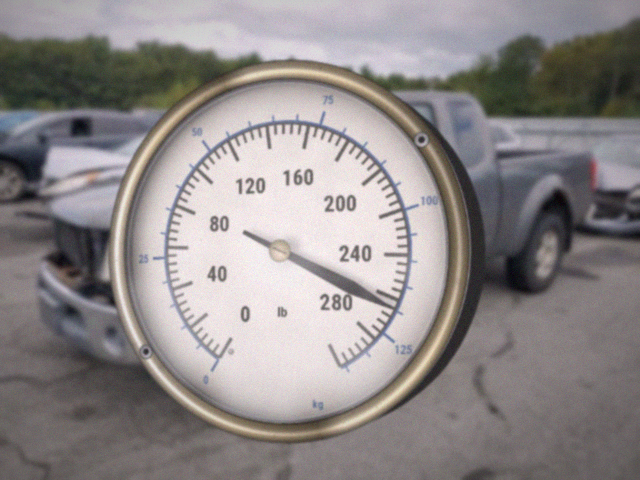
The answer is 264 lb
